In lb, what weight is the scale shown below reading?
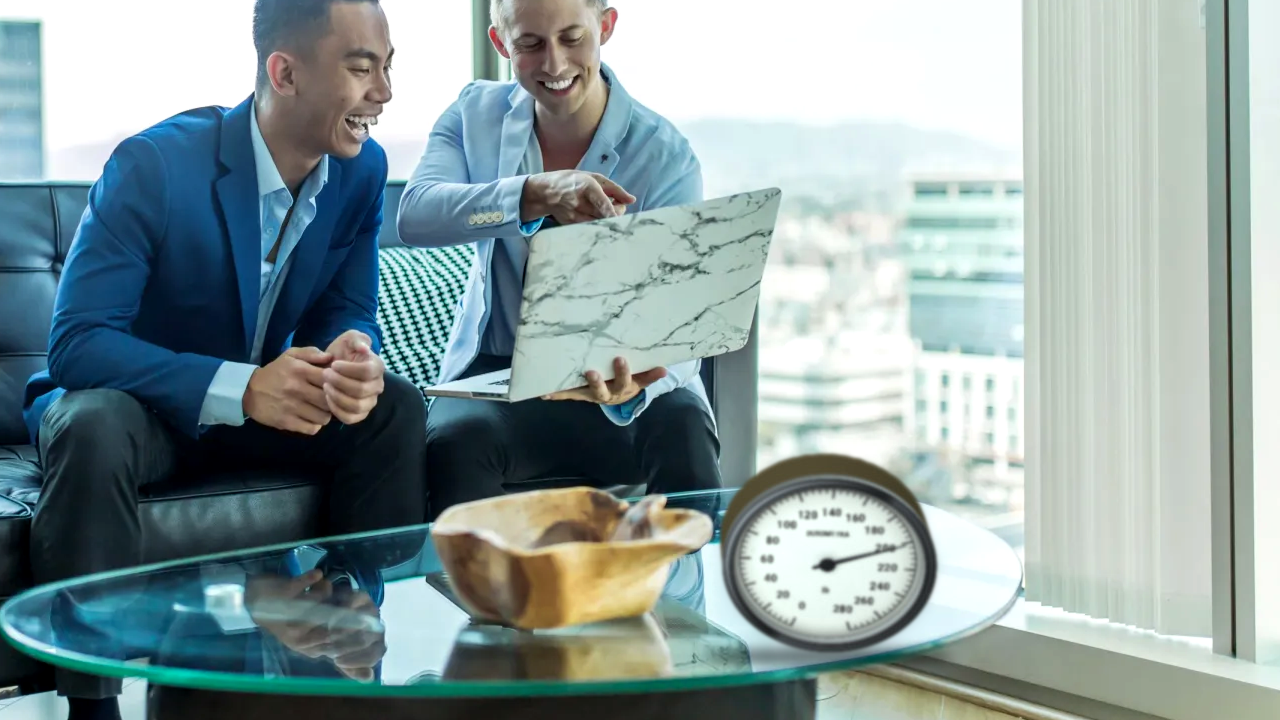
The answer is 200 lb
